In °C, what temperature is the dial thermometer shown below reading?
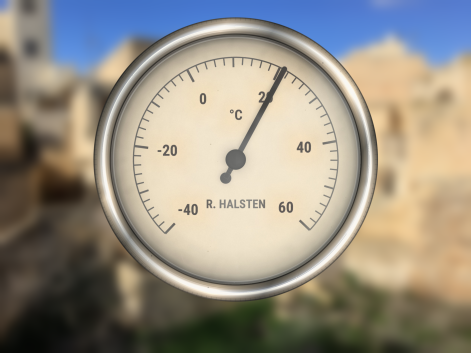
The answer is 21 °C
